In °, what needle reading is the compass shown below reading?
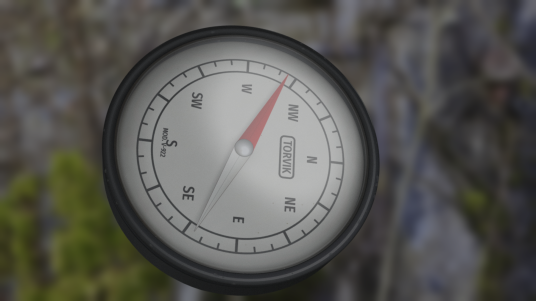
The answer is 295 °
